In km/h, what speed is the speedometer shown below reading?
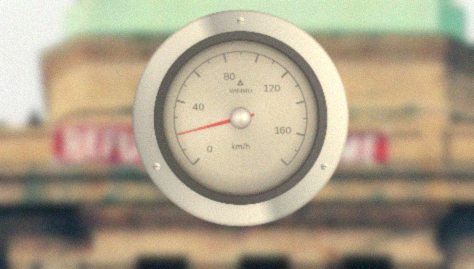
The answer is 20 km/h
